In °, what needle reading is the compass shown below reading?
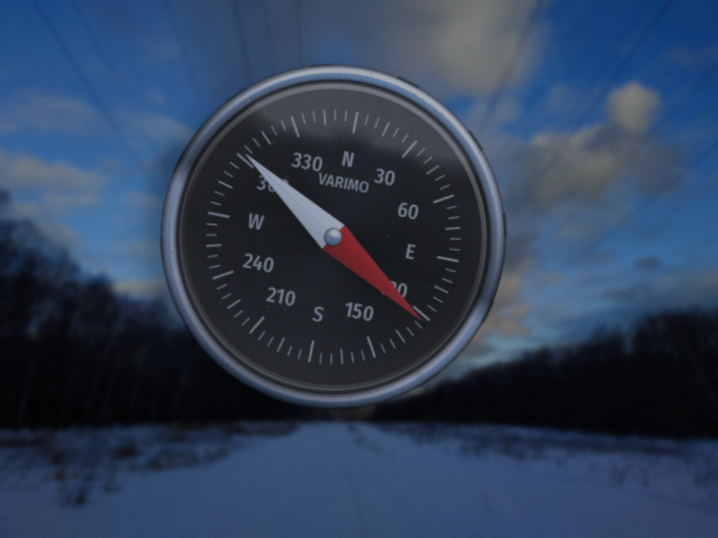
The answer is 122.5 °
